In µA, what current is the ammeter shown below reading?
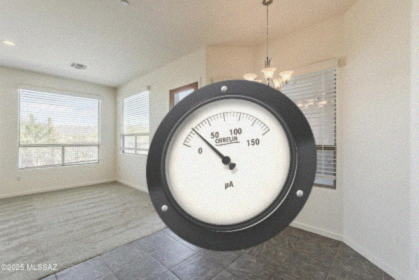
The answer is 25 µA
